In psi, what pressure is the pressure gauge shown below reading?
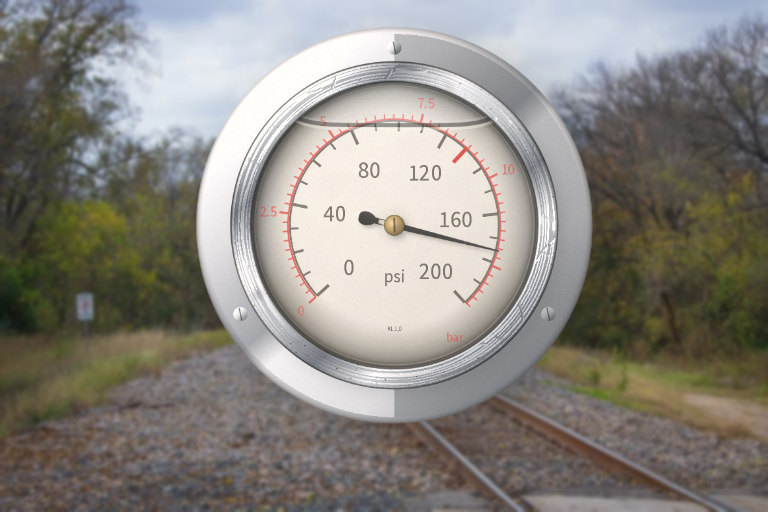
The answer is 175 psi
